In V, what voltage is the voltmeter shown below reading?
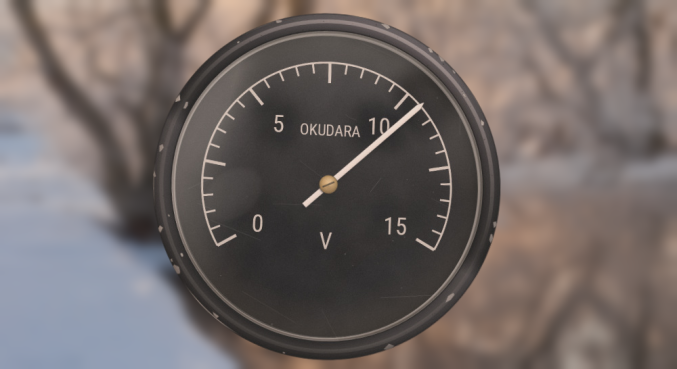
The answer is 10.5 V
